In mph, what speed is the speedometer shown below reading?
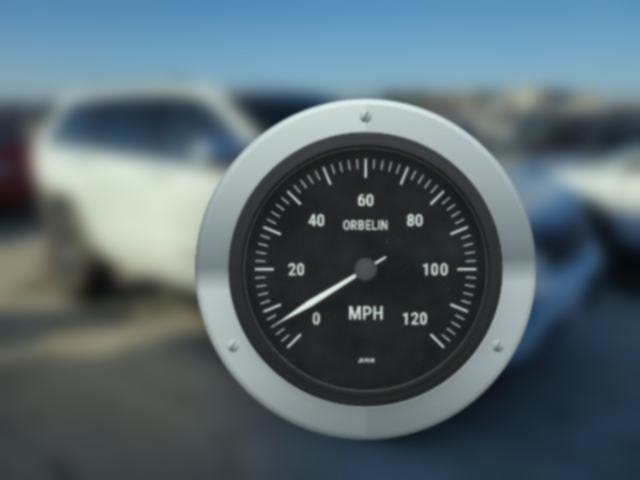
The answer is 6 mph
